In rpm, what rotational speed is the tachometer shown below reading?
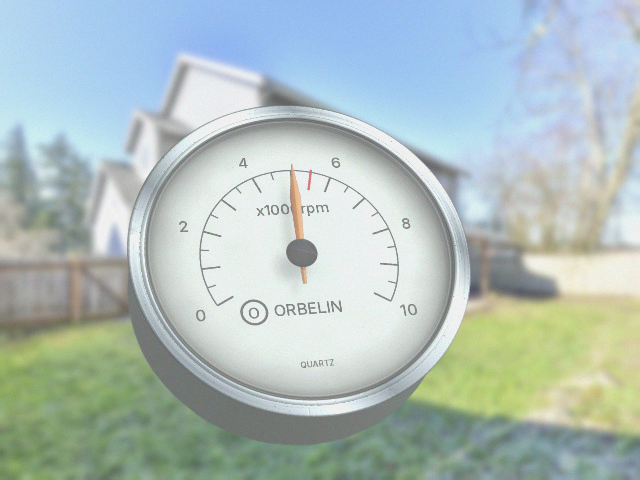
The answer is 5000 rpm
